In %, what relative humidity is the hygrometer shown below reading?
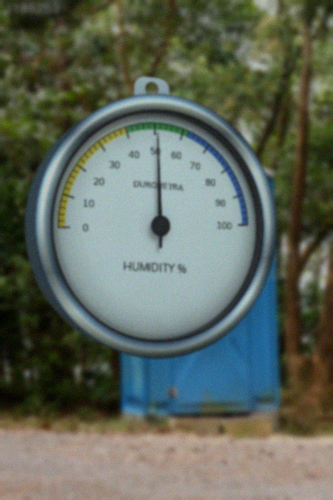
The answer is 50 %
